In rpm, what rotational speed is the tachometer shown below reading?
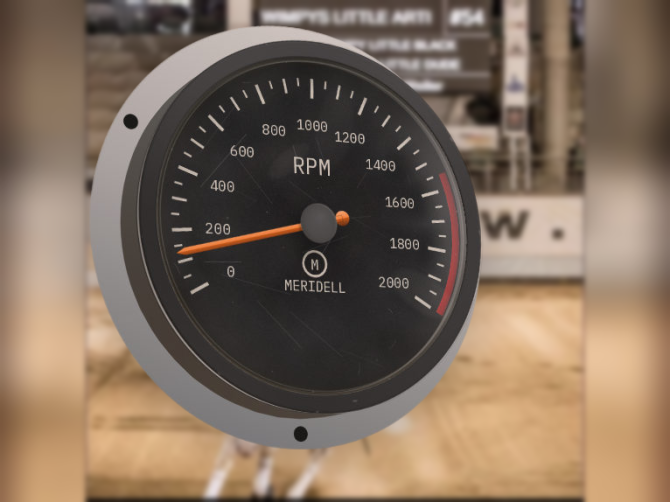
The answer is 125 rpm
